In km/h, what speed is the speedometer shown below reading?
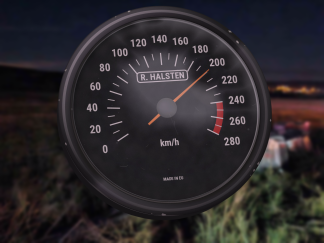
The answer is 200 km/h
